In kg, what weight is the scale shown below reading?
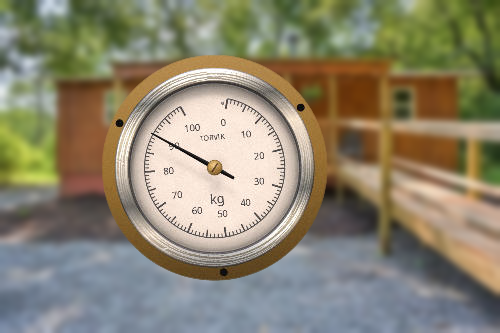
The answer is 90 kg
